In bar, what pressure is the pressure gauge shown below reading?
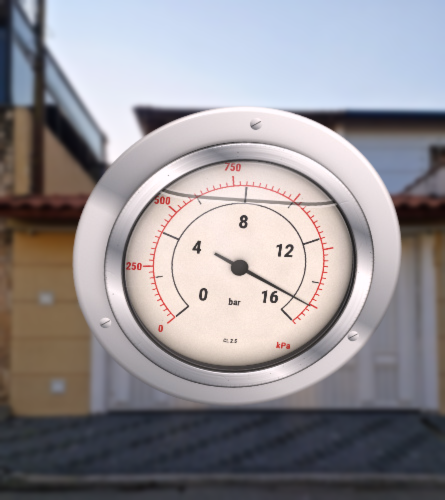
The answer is 15 bar
